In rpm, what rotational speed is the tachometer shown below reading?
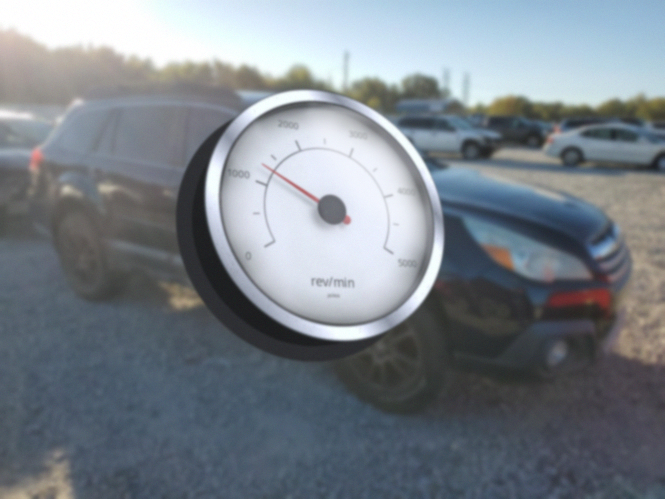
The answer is 1250 rpm
